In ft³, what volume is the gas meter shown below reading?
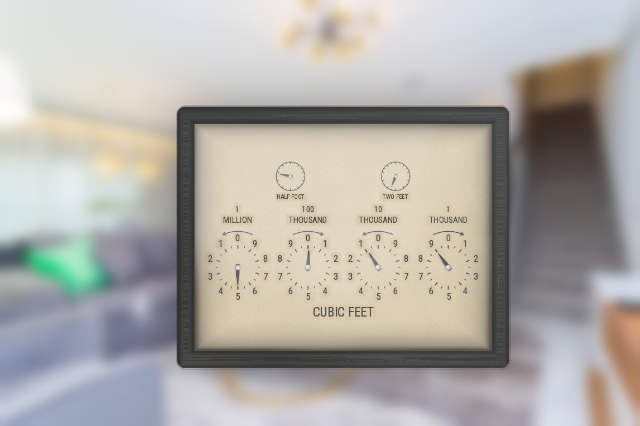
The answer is 500900 ft³
